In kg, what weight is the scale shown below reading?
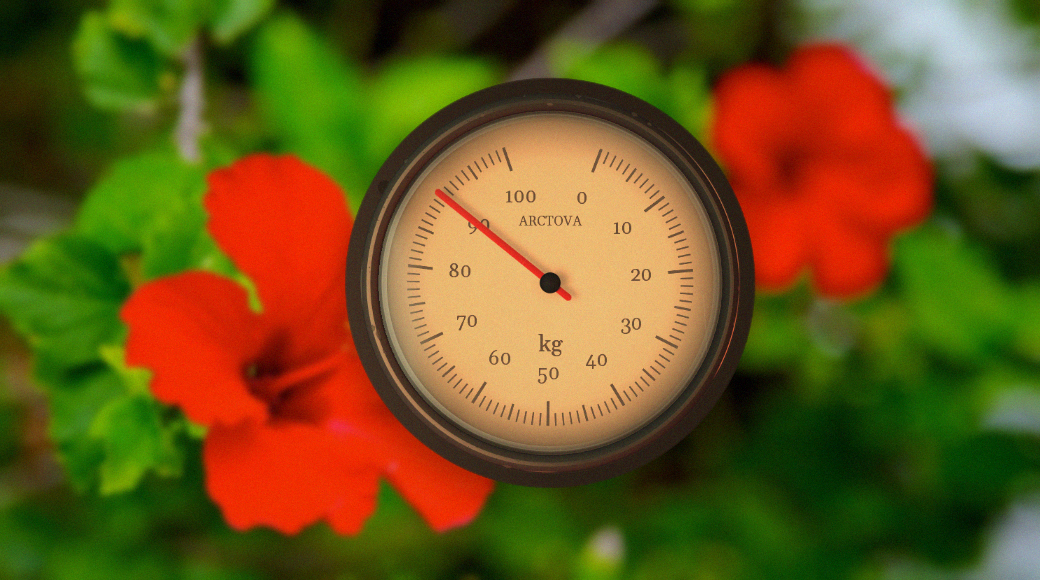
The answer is 90 kg
